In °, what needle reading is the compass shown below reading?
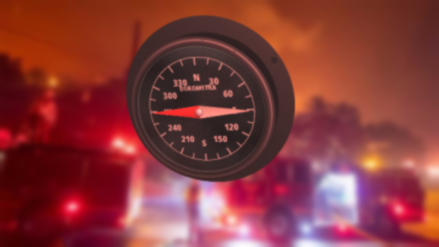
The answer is 270 °
